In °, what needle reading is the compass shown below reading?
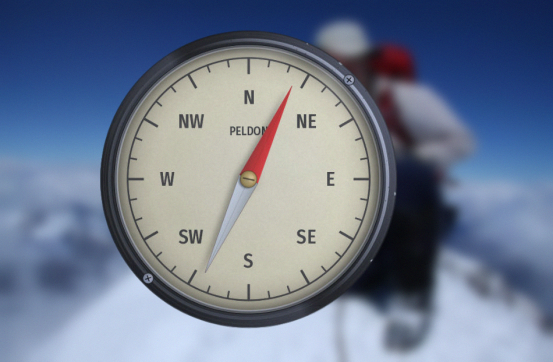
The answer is 25 °
